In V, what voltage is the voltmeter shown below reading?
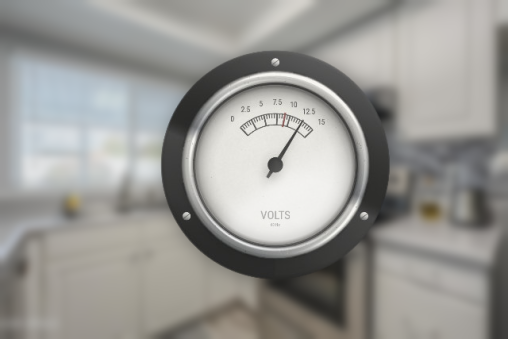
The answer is 12.5 V
